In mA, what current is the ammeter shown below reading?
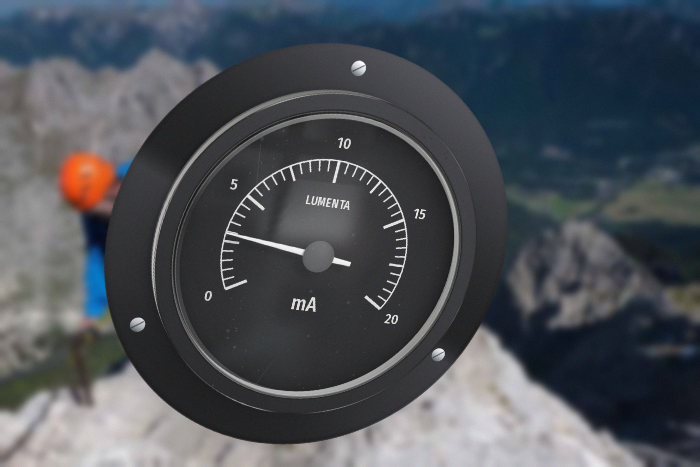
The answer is 3 mA
